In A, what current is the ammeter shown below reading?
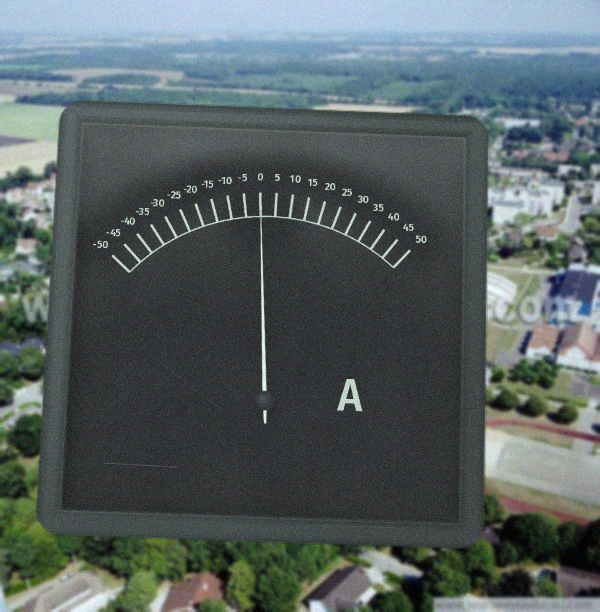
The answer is 0 A
